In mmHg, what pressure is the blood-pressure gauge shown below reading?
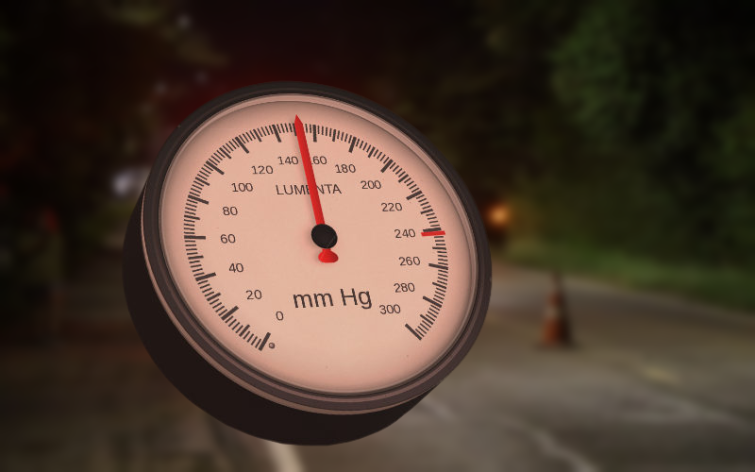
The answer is 150 mmHg
